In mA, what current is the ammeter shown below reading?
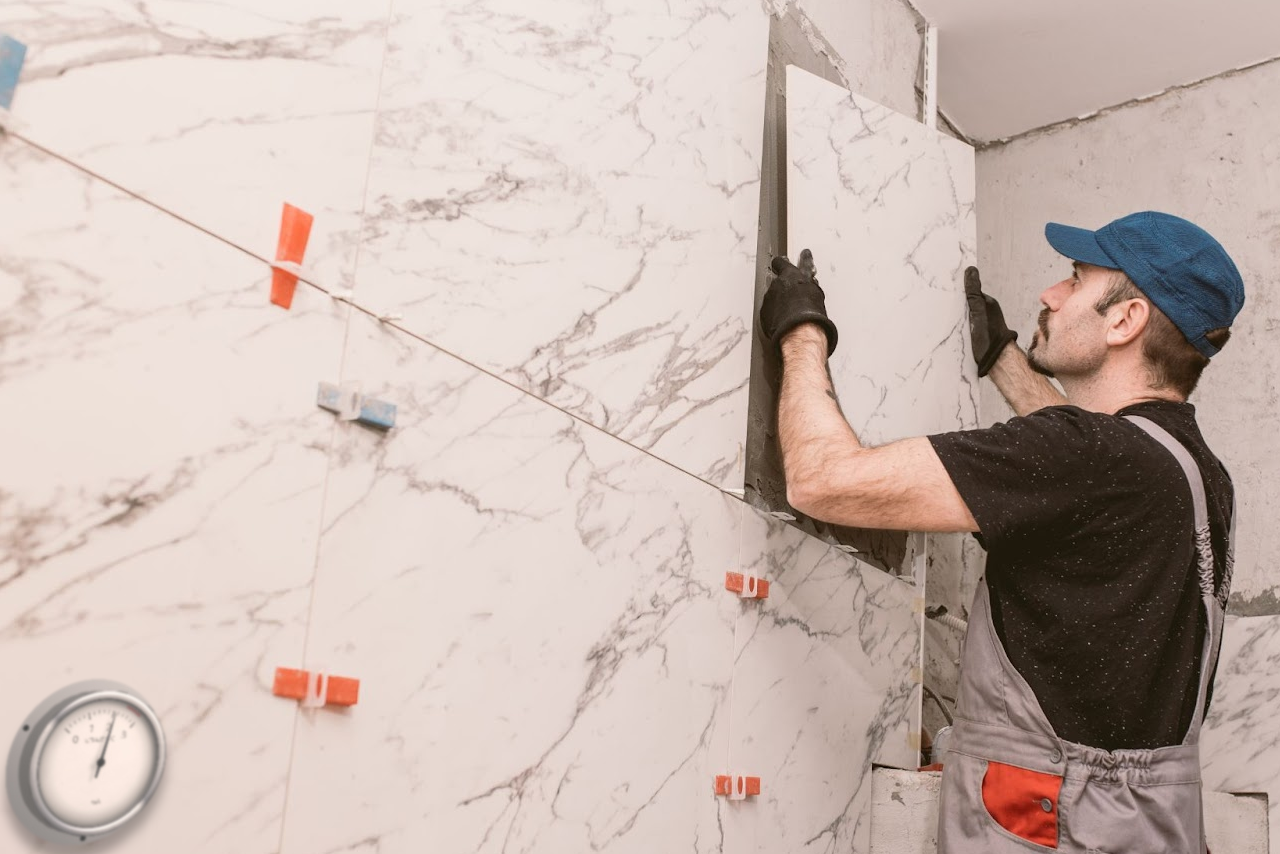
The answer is 2 mA
